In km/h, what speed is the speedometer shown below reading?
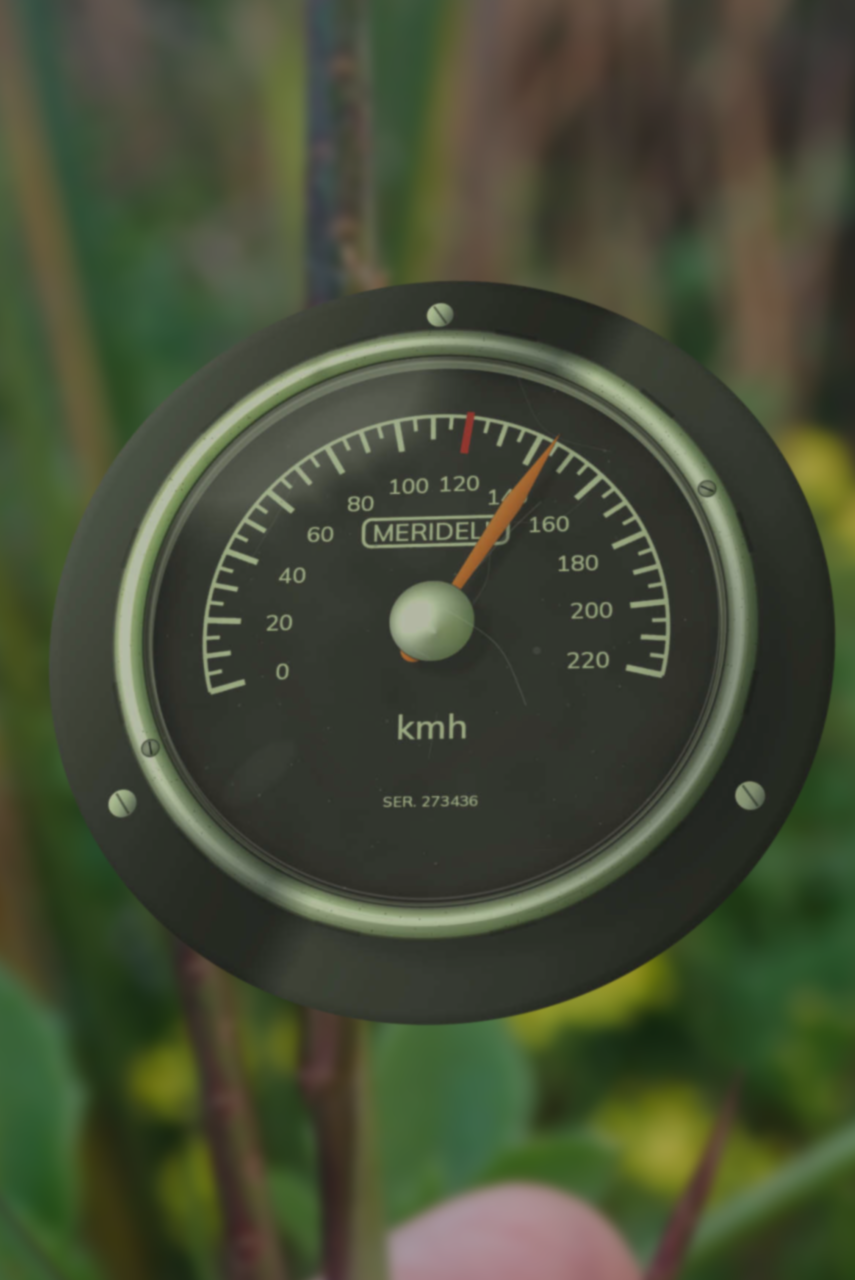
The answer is 145 km/h
